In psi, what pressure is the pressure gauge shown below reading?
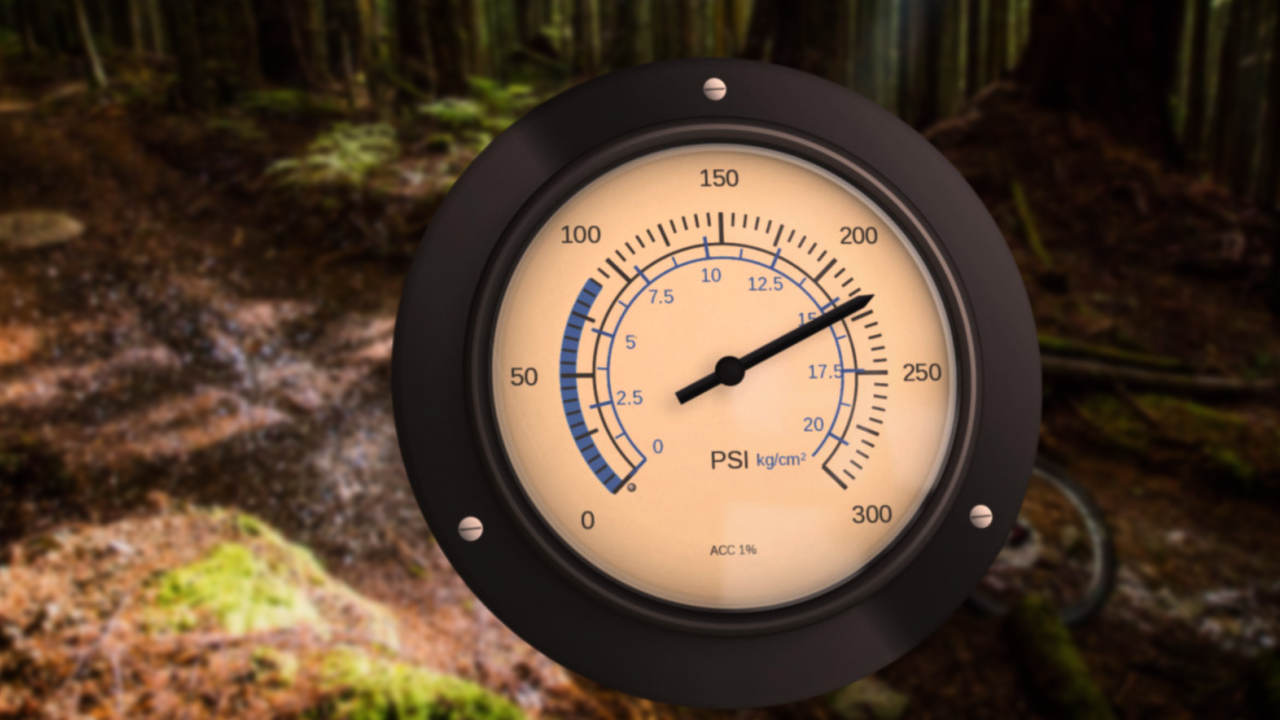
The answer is 220 psi
